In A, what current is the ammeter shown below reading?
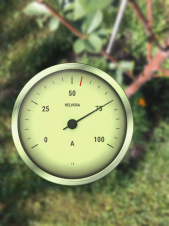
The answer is 75 A
